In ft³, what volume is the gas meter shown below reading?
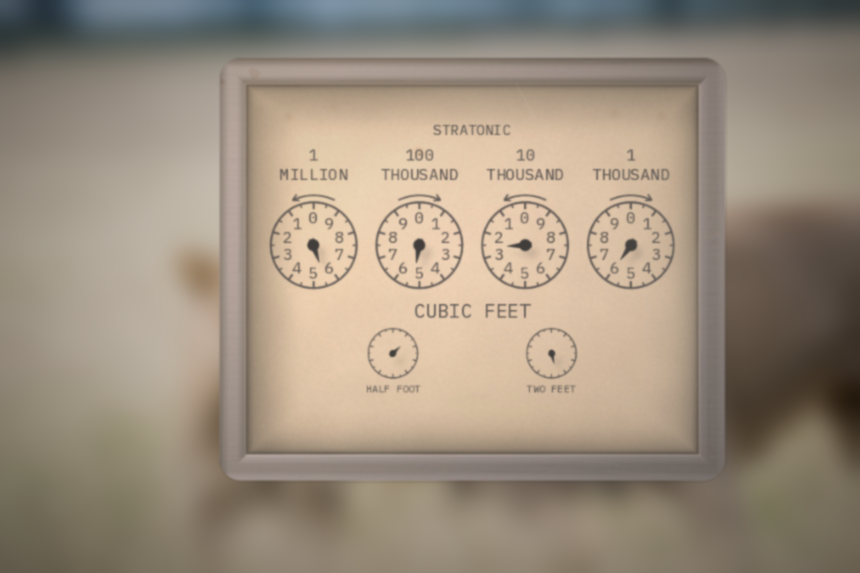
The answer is 552600 ft³
